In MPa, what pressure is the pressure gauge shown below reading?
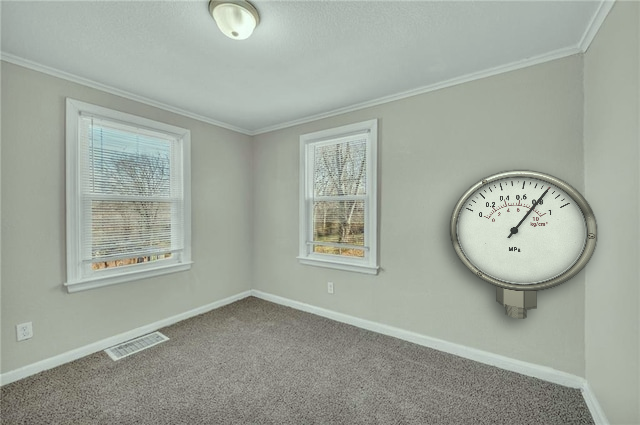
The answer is 0.8 MPa
